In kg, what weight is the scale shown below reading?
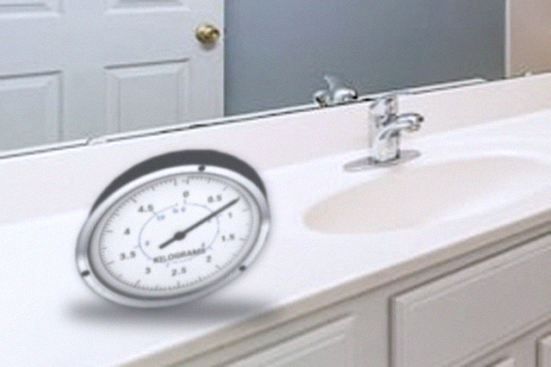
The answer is 0.75 kg
